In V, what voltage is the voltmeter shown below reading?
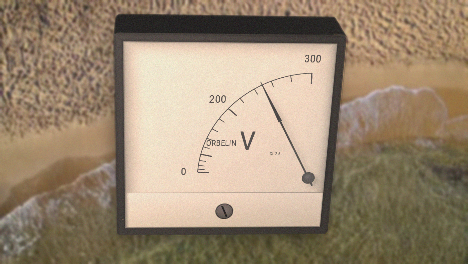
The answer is 250 V
